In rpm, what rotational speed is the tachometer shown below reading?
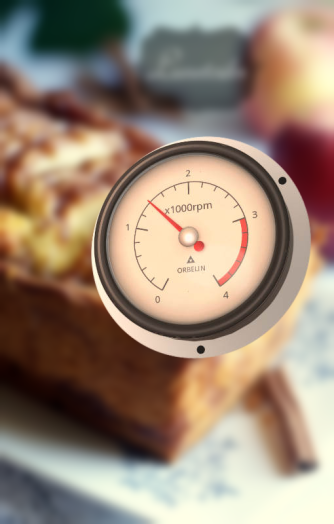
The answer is 1400 rpm
